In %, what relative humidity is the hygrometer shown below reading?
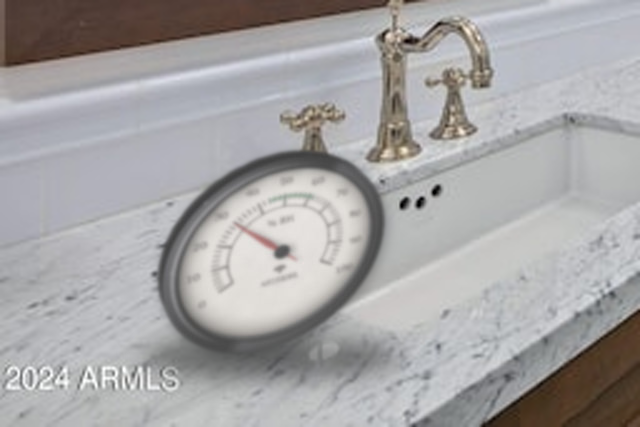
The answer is 30 %
